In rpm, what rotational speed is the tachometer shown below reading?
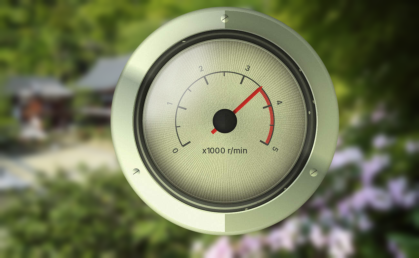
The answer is 3500 rpm
